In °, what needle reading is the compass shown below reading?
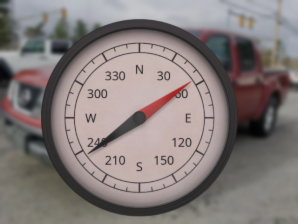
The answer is 55 °
